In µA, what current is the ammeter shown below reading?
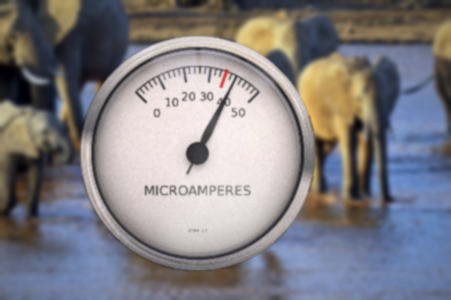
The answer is 40 µA
